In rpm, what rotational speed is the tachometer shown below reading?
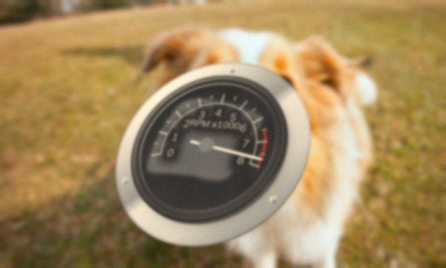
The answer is 7750 rpm
